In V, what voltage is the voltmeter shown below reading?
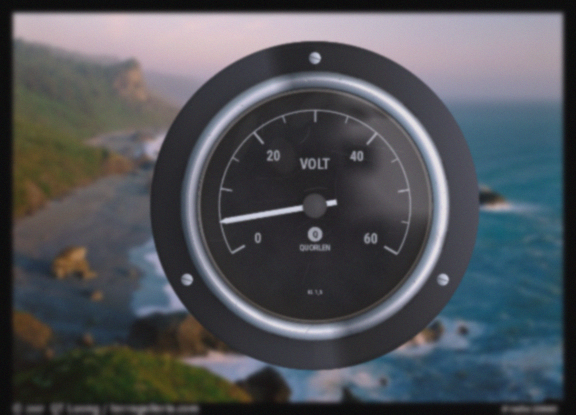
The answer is 5 V
